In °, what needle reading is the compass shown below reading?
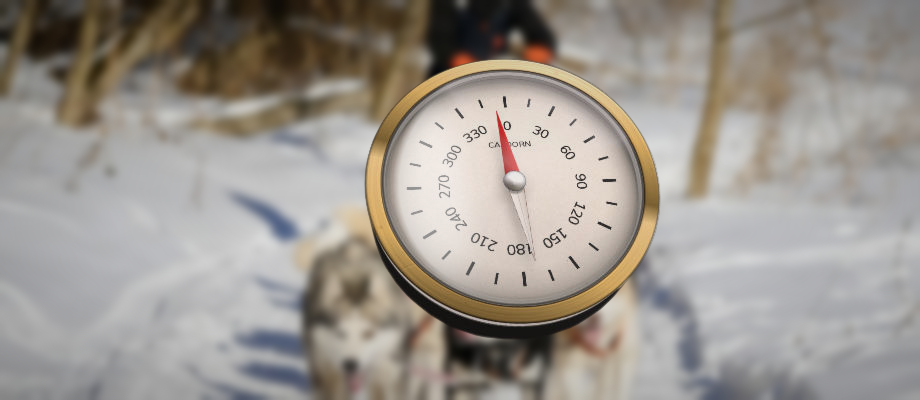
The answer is 352.5 °
